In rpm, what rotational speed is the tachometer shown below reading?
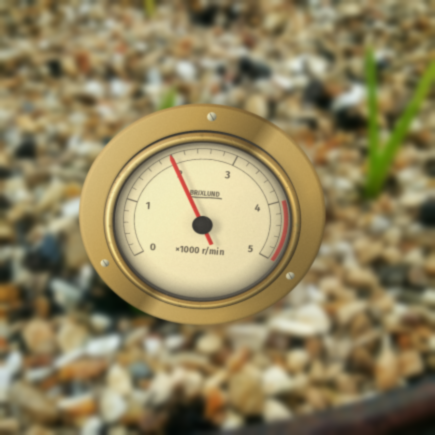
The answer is 2000 rpm
